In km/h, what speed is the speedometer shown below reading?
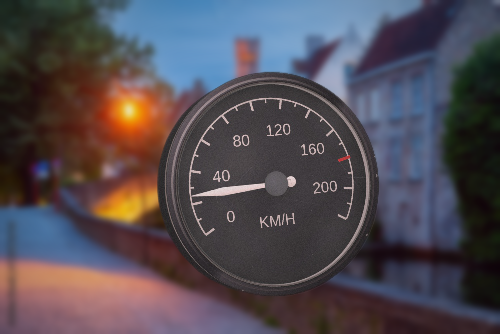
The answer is 25 km/h
